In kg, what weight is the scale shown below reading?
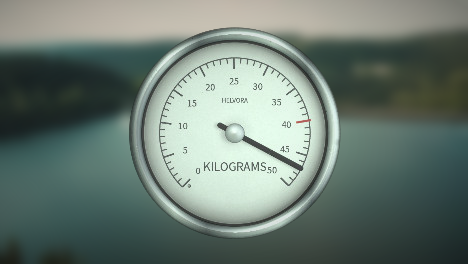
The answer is 47 kg
